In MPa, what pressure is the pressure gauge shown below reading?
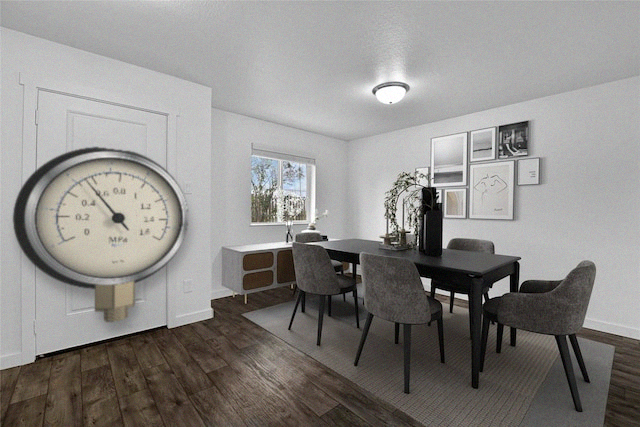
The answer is 0.55 MPa
